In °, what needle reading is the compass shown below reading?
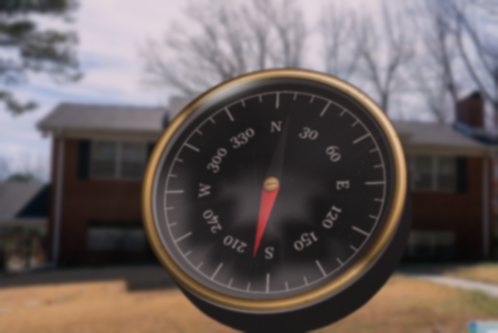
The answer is 190 °
